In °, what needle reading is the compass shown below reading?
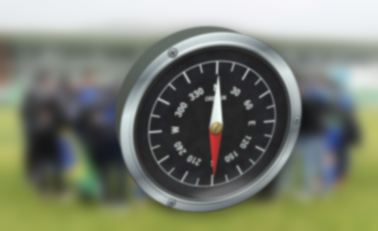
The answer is 180 °
